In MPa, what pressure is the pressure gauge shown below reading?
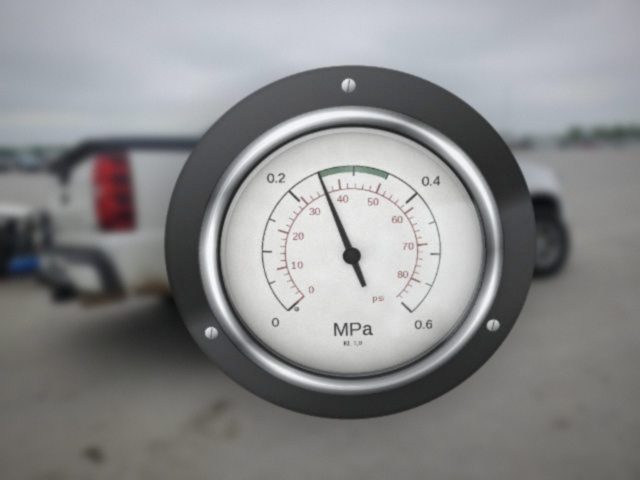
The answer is 0.25 MPa
